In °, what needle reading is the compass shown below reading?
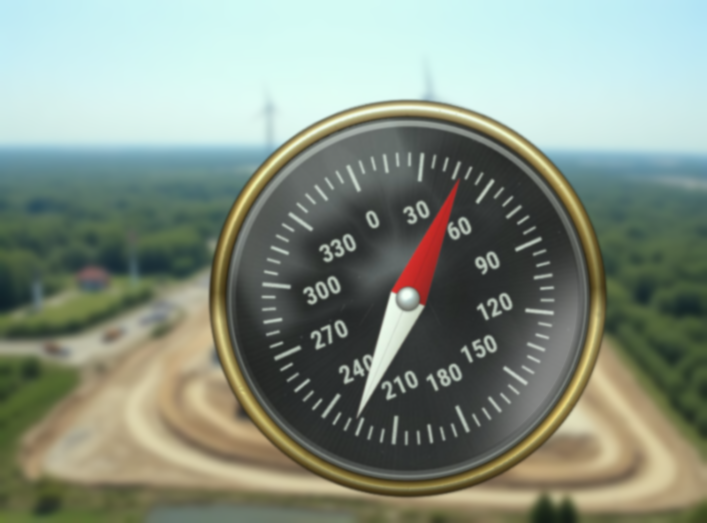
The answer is 47.5 °
